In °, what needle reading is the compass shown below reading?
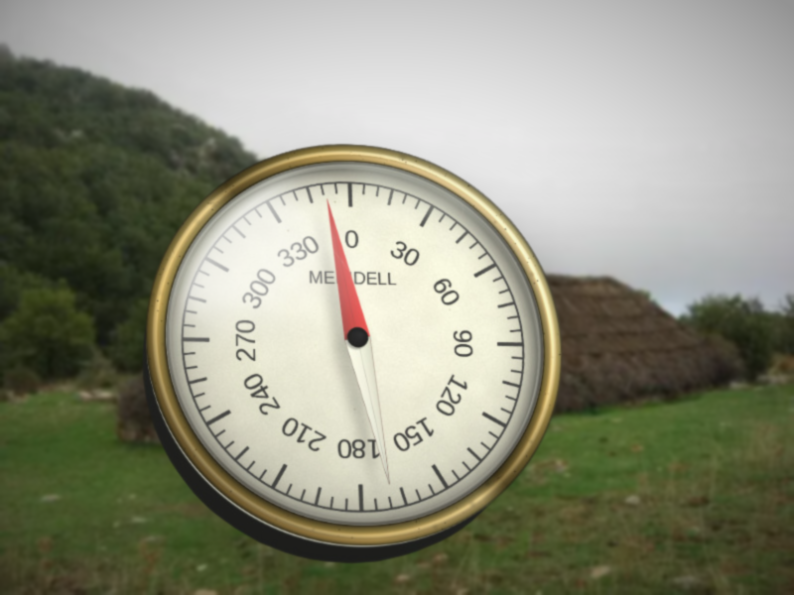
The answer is 350 °
